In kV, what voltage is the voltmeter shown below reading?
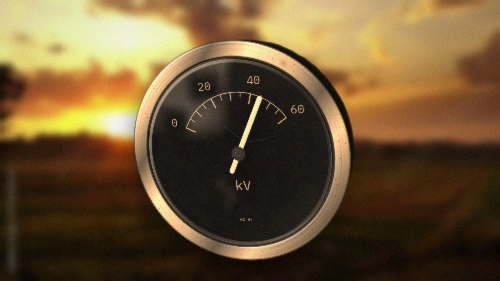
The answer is 45 kV
